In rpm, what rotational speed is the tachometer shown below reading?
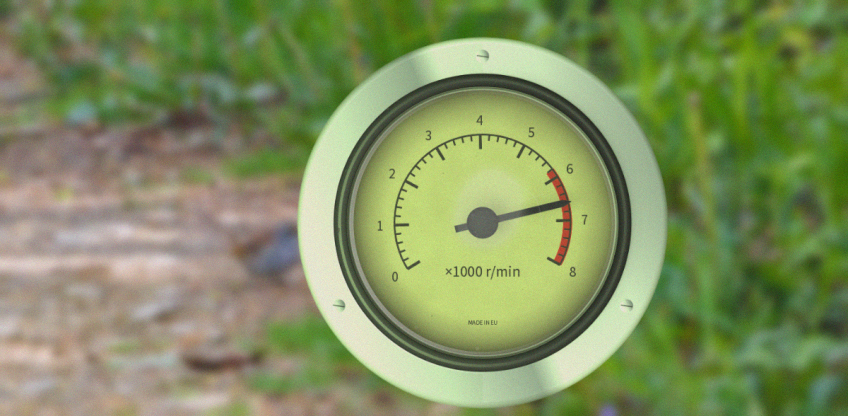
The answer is 6600 rpm
